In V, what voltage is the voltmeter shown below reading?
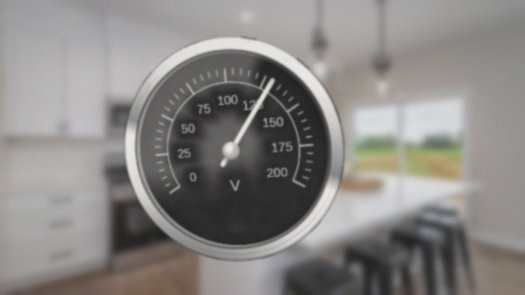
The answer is 130 V
